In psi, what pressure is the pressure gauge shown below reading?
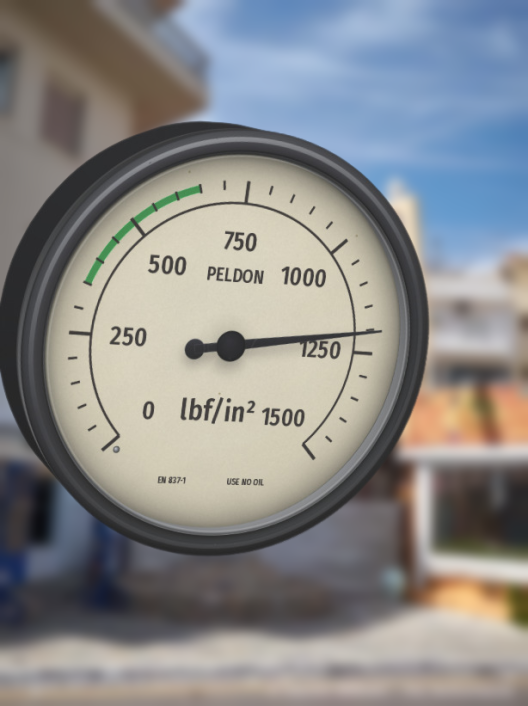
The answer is 1200 psi
